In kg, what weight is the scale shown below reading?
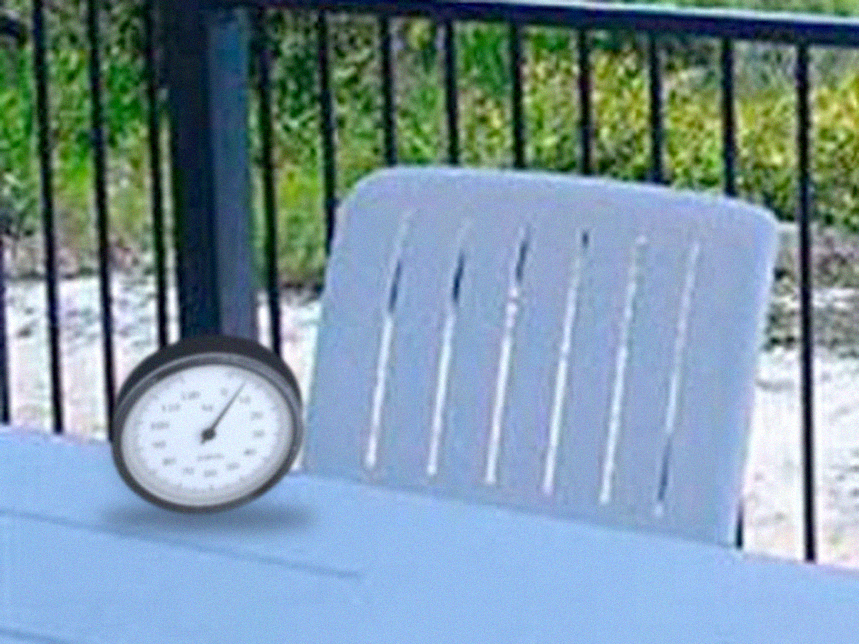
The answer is 5 kg
